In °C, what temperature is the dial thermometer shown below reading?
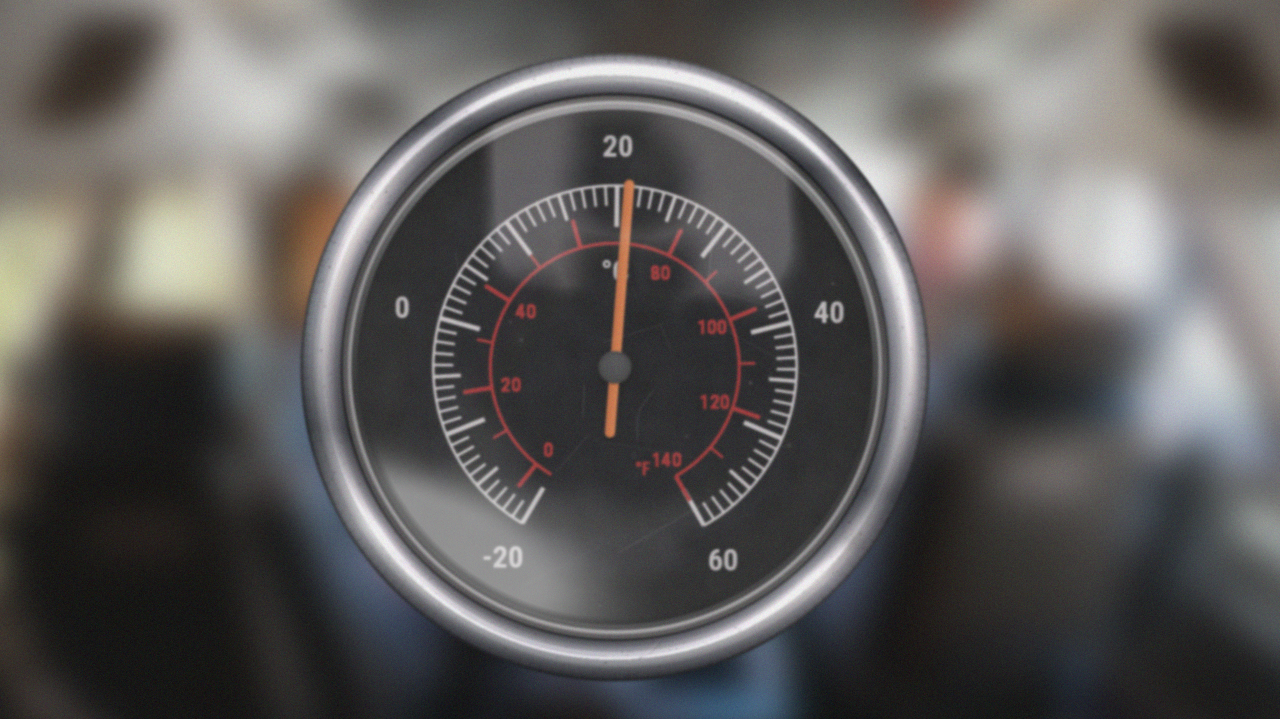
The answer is 21 °C
